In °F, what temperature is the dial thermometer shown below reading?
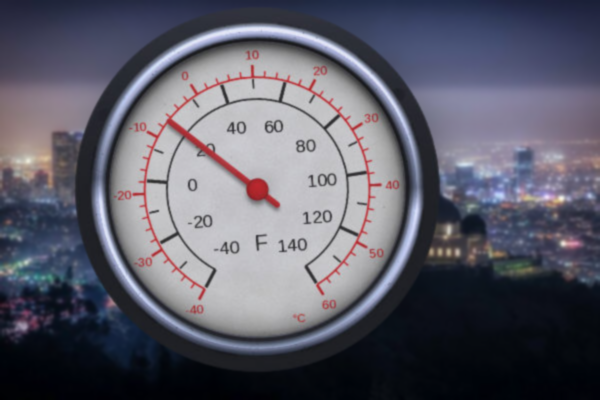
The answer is 20 °F
